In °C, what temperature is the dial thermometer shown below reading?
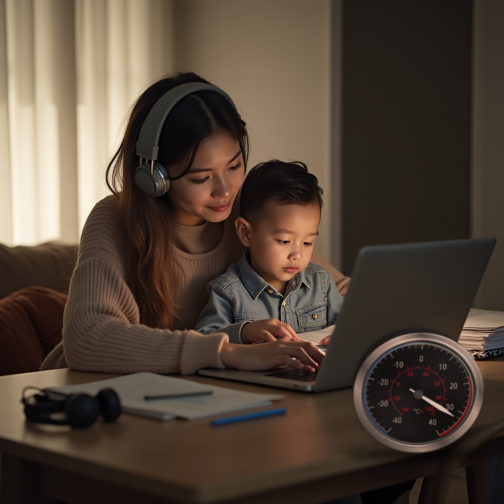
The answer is 32 °C
